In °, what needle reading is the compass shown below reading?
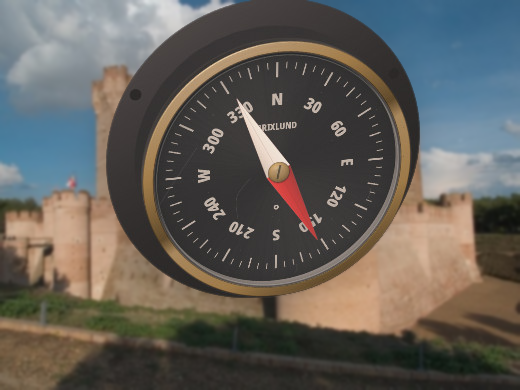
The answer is 152.5 °
